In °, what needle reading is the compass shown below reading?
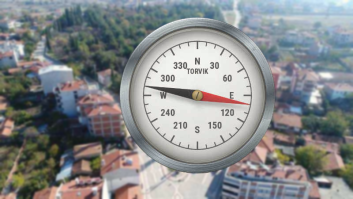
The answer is 100 °
